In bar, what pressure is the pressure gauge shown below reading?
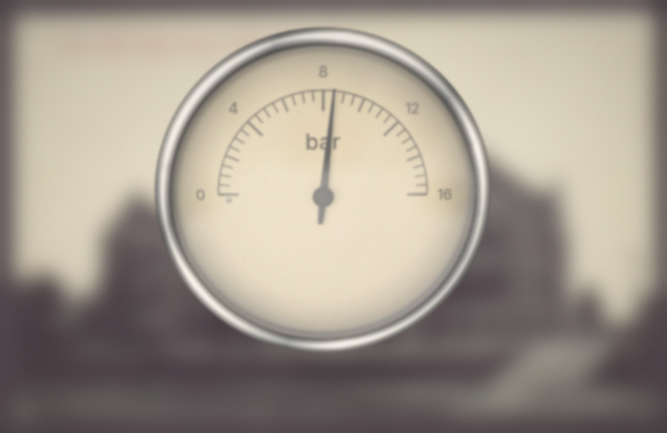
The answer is 8.5 bar
